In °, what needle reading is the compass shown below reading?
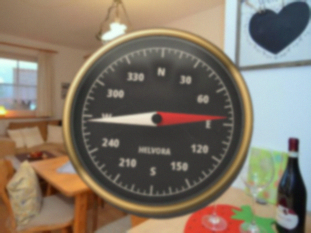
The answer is 85 °
